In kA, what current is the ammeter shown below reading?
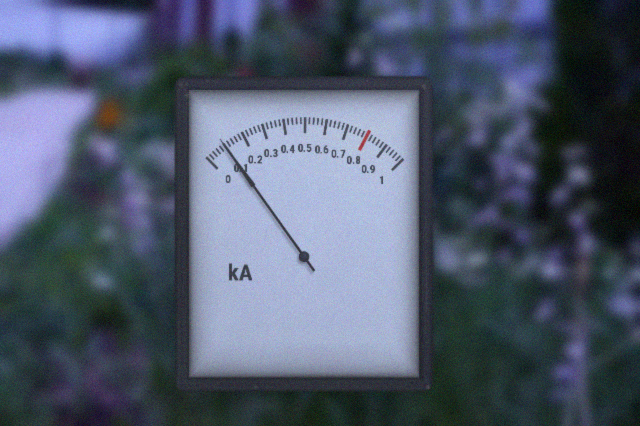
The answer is 0.1 kA
